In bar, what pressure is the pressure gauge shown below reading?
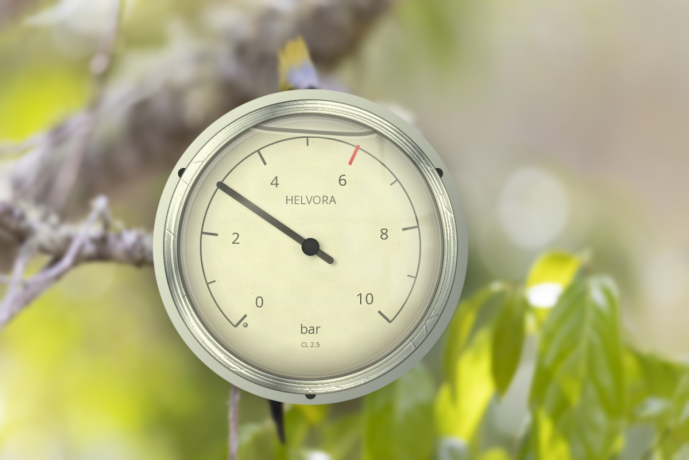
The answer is 3 bar
